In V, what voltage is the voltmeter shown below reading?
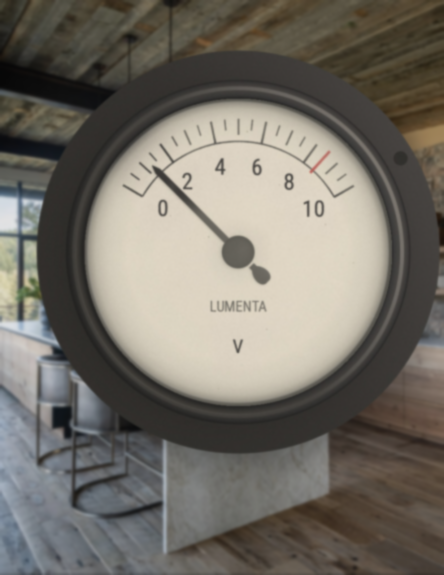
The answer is 1.25 V
